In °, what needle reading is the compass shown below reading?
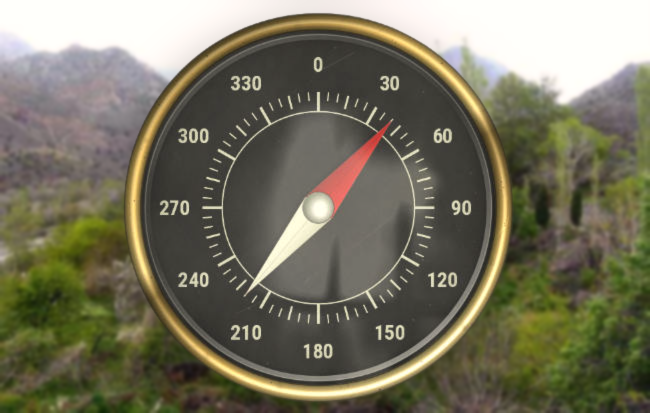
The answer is 40 °
